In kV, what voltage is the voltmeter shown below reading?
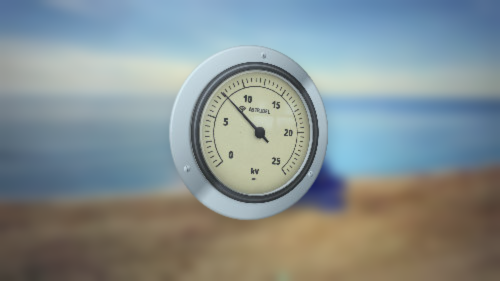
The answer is 7.5 kV
